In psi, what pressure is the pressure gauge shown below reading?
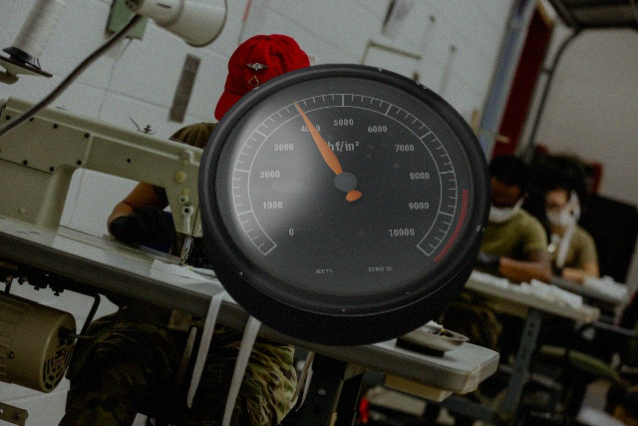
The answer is 4000 psi
